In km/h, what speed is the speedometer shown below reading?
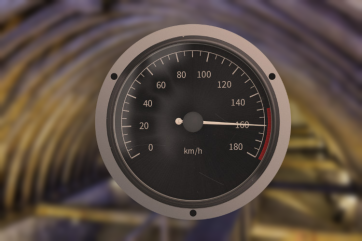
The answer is 160 km/h
